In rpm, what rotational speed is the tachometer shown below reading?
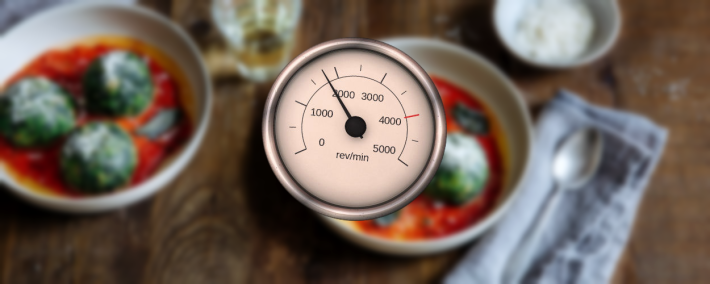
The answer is 1750 rpm
